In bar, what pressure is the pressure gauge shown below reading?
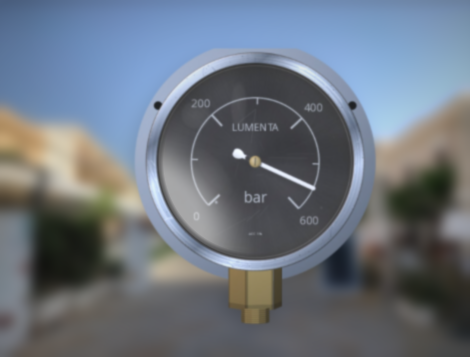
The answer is 550 bar
